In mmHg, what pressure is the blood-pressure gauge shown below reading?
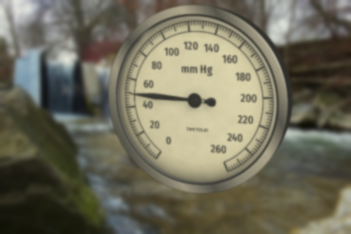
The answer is 50 mmHg
